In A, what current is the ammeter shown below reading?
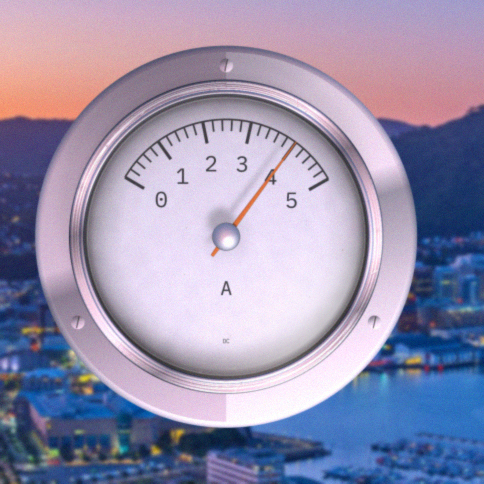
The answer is 4 A
